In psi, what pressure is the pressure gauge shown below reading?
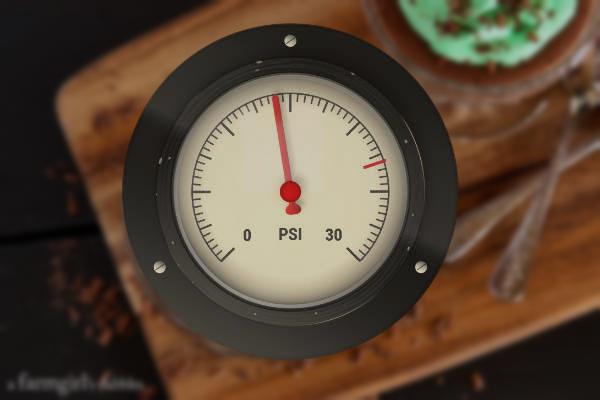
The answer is 14 psi
